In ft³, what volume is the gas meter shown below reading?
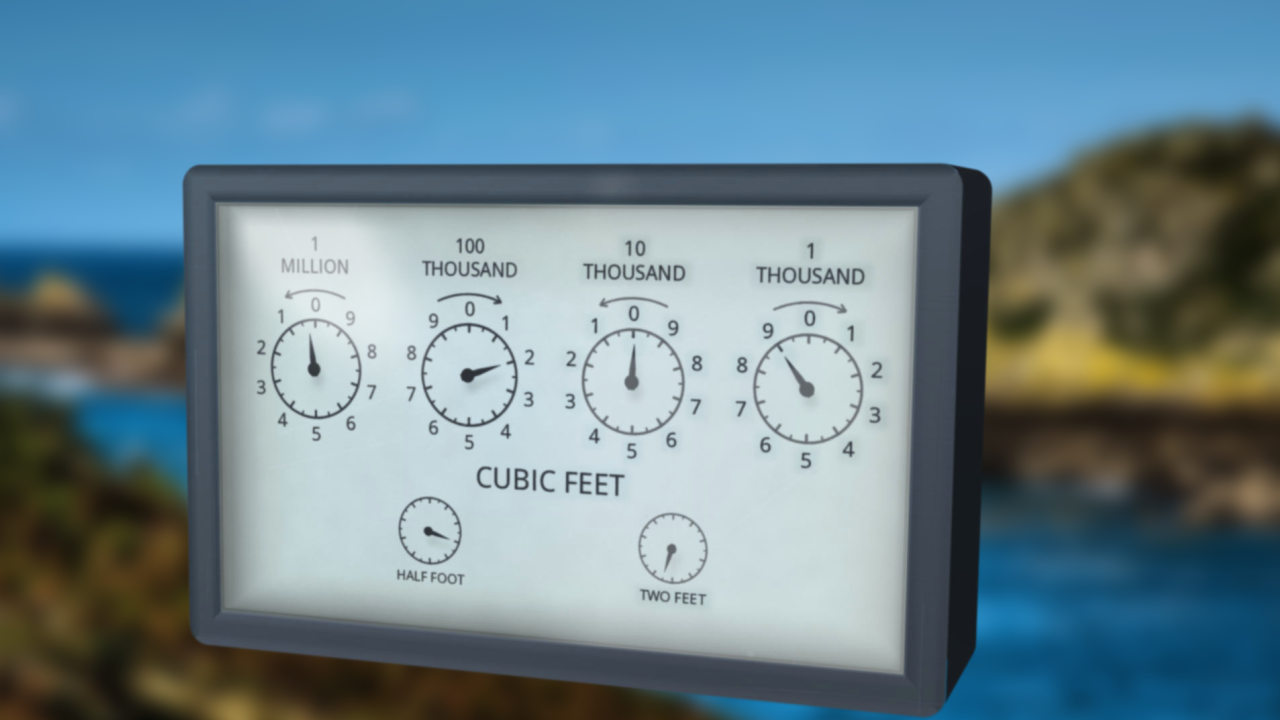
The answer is 19900 ft³
